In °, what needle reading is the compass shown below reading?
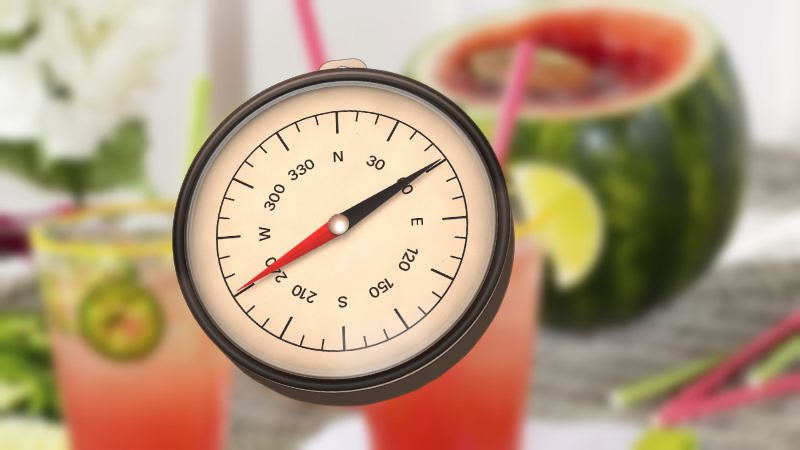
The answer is 240 °
